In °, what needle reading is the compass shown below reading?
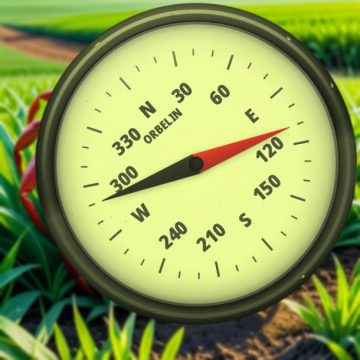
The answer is 110 °
